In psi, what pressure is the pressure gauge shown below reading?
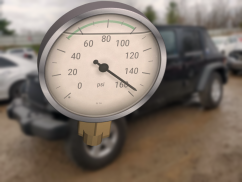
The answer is 155 psi
